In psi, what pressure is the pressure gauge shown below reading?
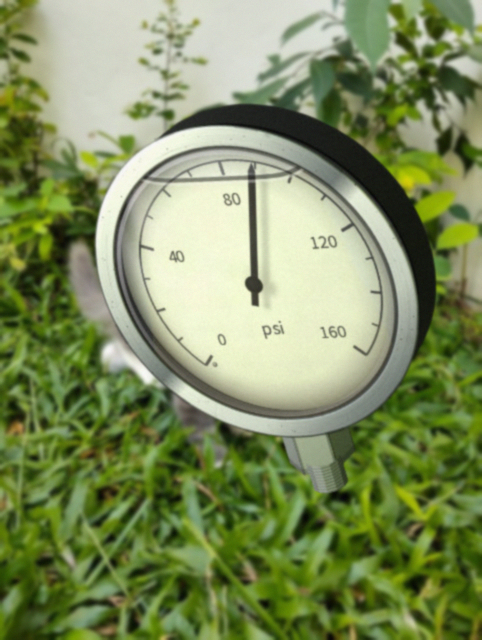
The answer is 90 psi
